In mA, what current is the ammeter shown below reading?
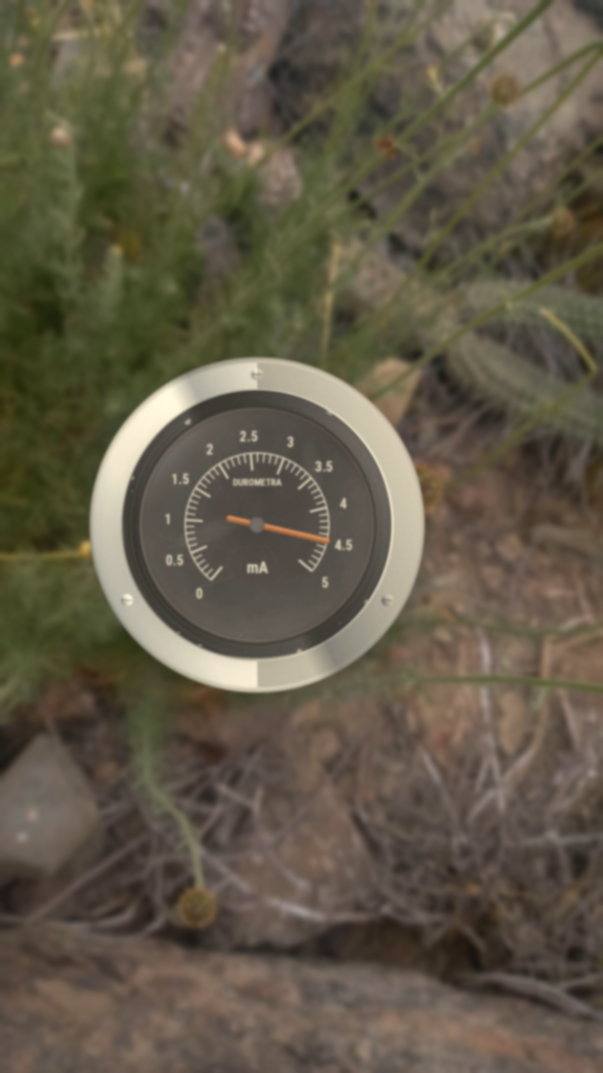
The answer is 4.5 mA
